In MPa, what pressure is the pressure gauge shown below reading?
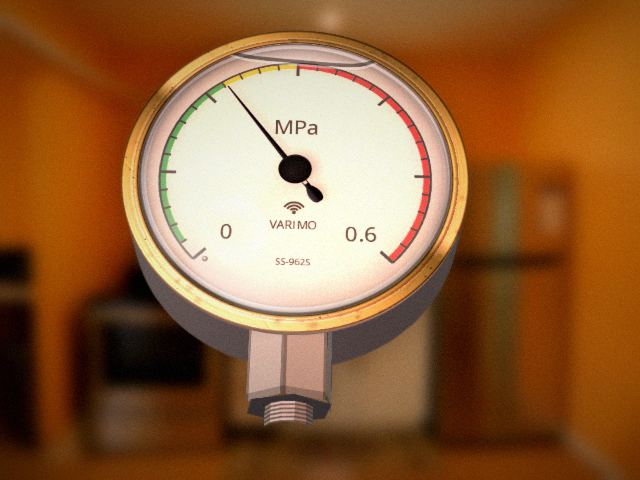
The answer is 0.22 MPa
